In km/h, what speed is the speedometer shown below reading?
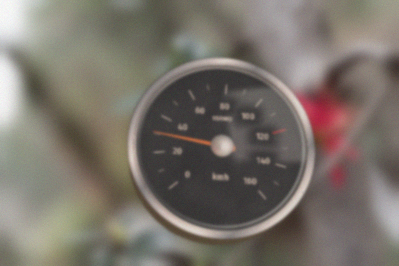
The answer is 30 km/h
